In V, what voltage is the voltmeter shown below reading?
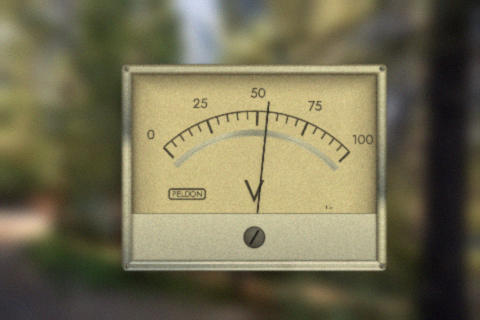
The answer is 55 V
